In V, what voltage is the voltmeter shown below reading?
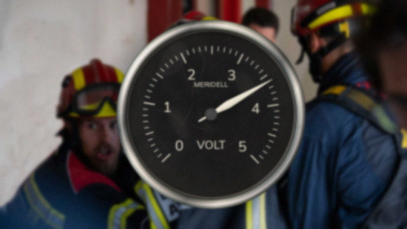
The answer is 3.6 V
